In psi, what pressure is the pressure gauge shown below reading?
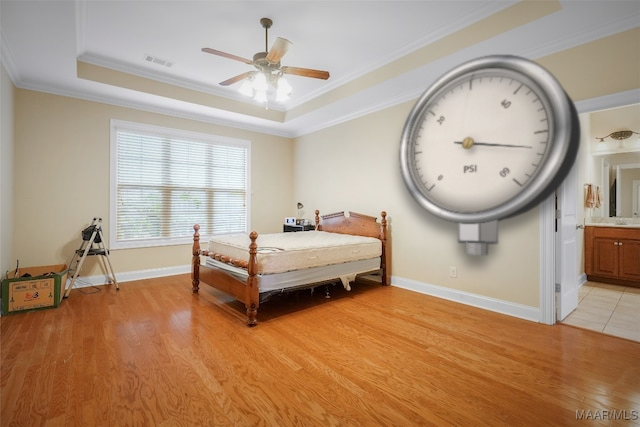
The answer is 53 psi
